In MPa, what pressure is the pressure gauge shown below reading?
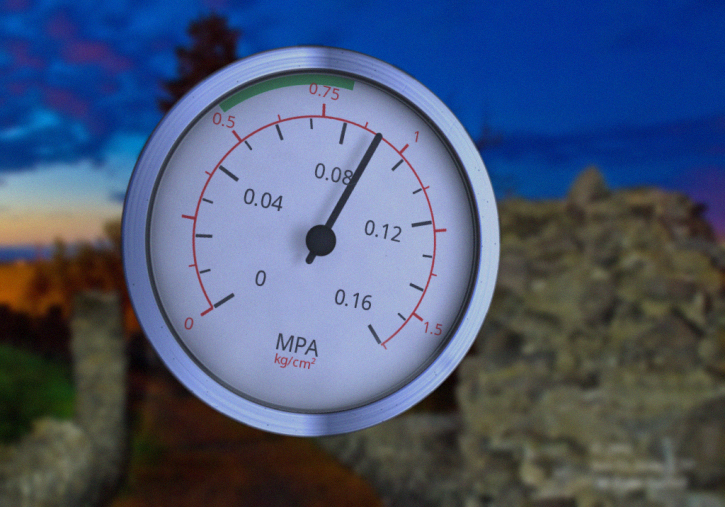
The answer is 0.09 MPa
